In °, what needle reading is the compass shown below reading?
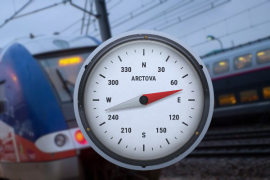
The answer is 75 °
